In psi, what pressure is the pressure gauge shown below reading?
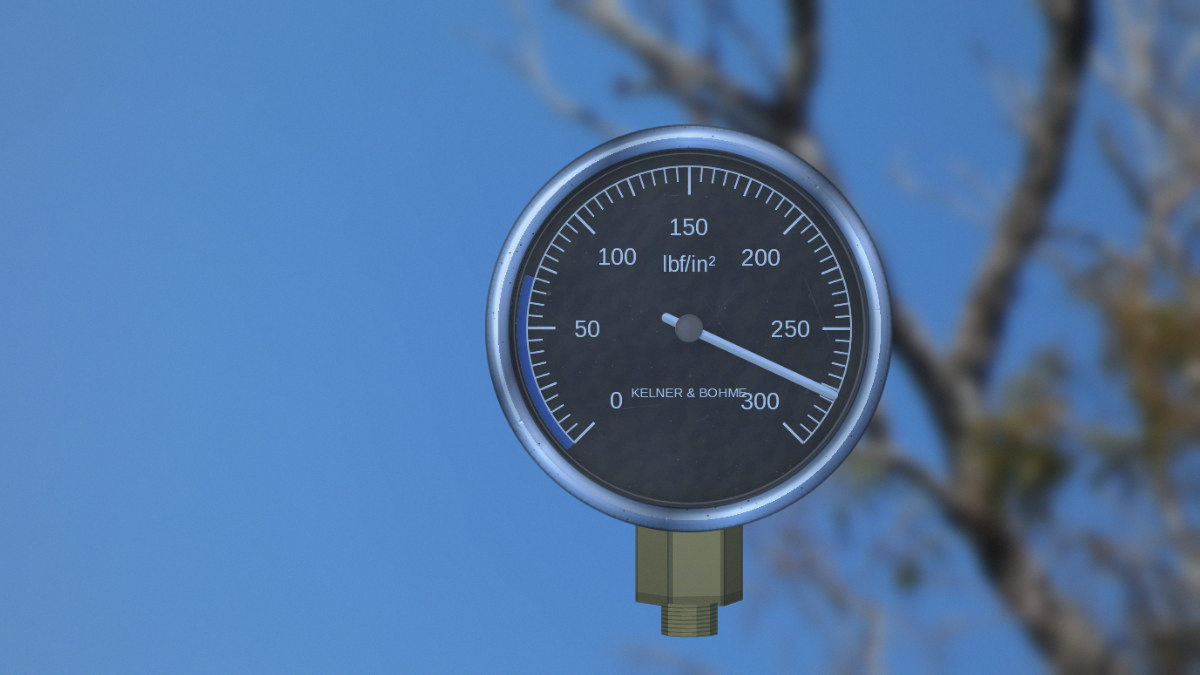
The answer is 277.5 psi
